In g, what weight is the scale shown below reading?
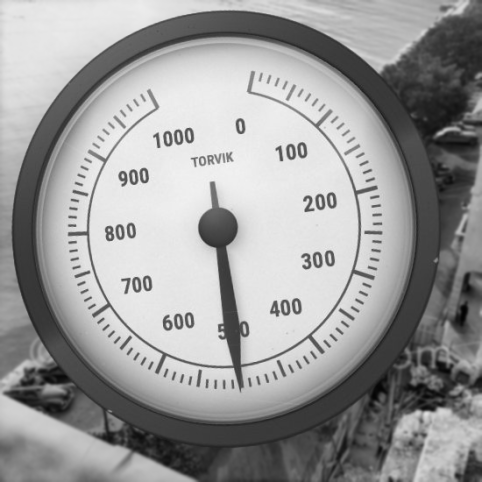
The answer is 500 g
